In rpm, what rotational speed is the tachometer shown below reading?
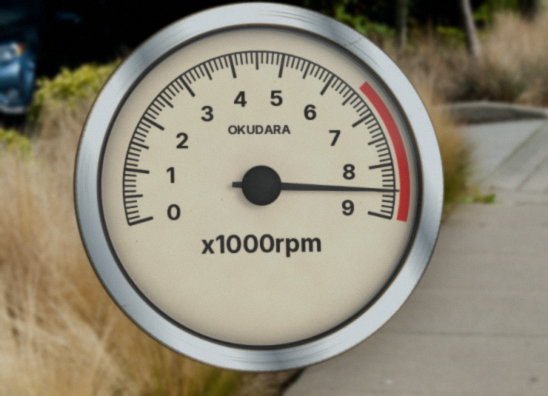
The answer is 8500 rpm
